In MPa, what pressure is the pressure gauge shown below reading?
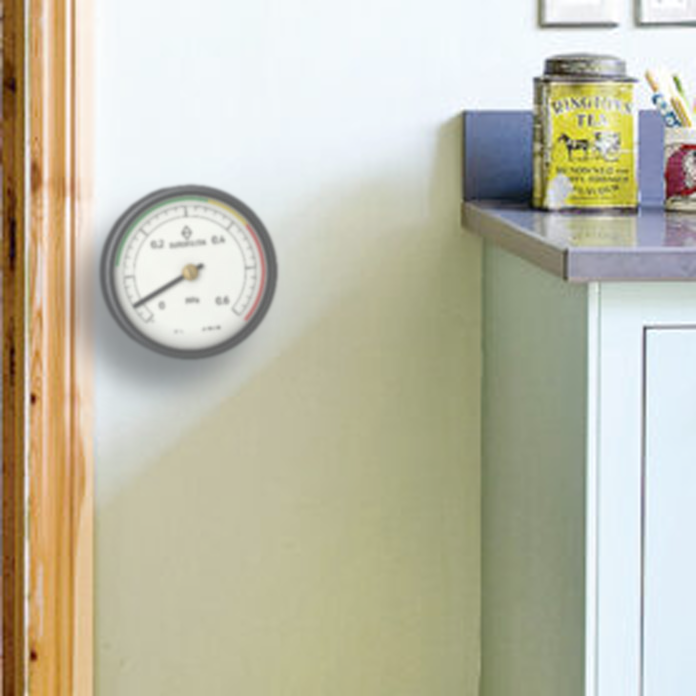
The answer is 0.04 MPa
